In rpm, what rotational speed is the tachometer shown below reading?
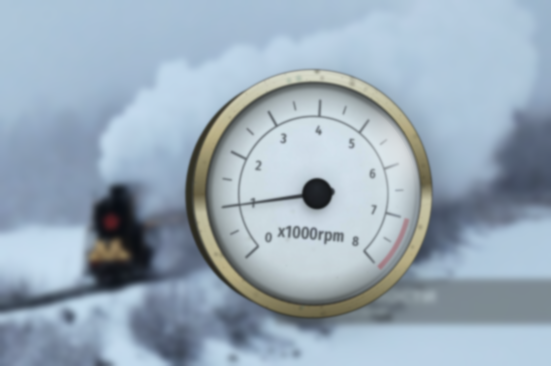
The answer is 1000 rpm
